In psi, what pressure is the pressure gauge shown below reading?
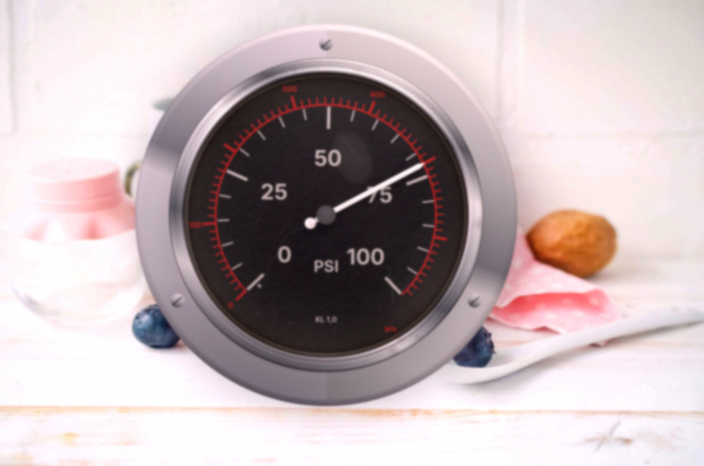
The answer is 72.5 psi
